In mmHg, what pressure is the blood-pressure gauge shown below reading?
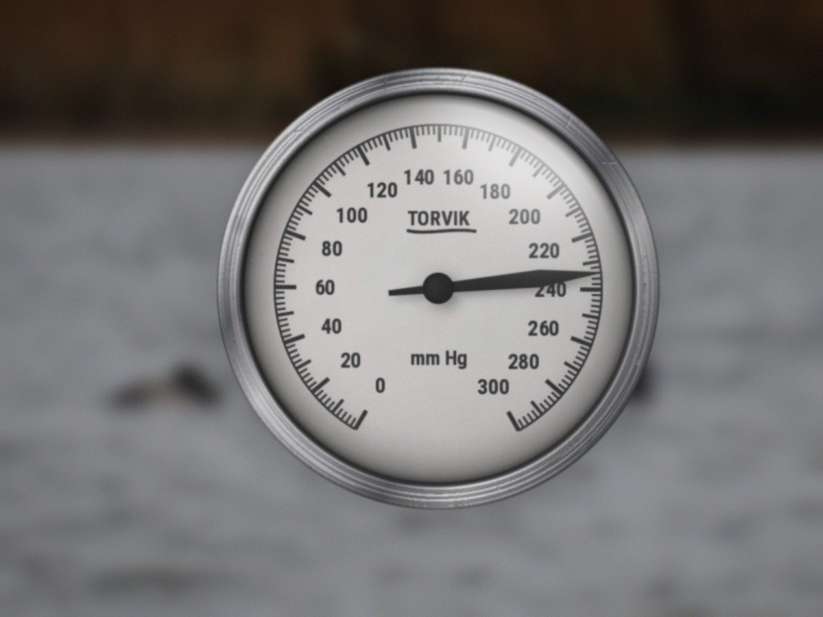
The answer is 234 mmHg
